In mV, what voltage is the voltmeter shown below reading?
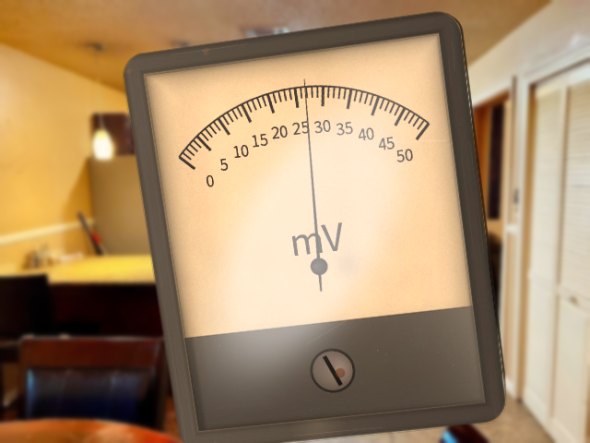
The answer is 27 mV
